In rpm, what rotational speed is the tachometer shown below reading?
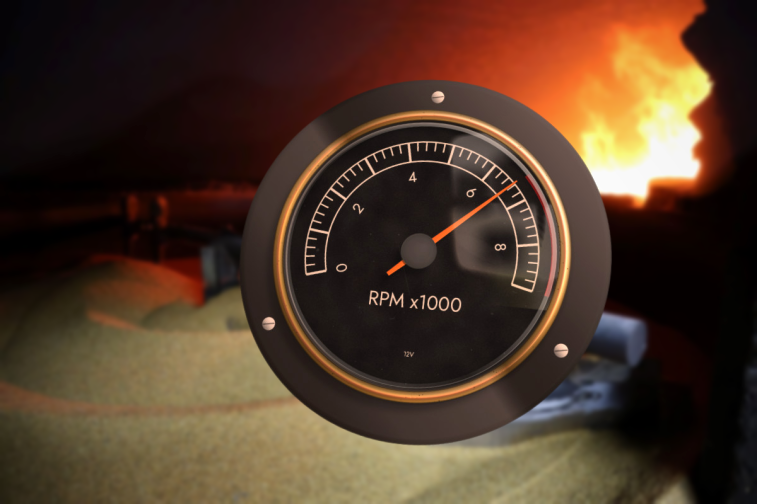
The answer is 6600 rpm
